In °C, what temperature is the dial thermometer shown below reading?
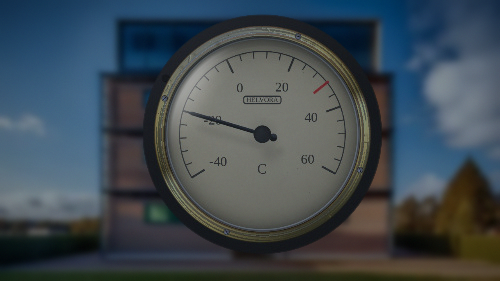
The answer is -20 °C
